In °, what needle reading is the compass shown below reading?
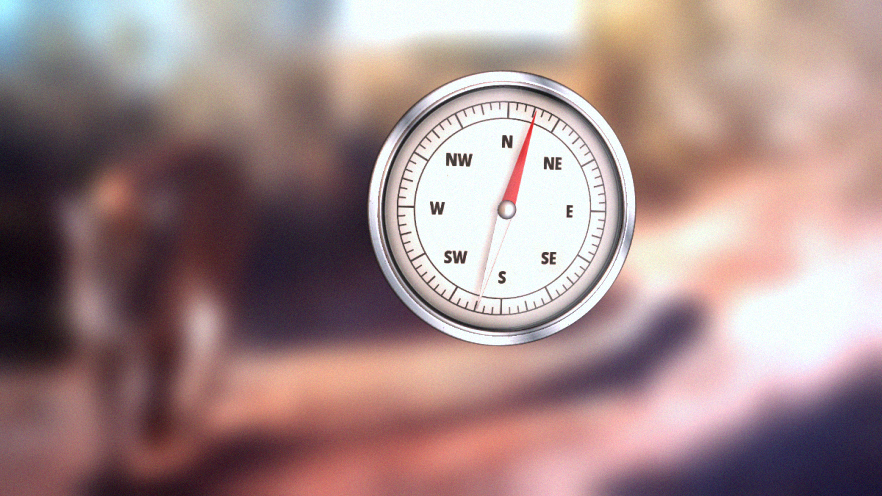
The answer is 15 °
